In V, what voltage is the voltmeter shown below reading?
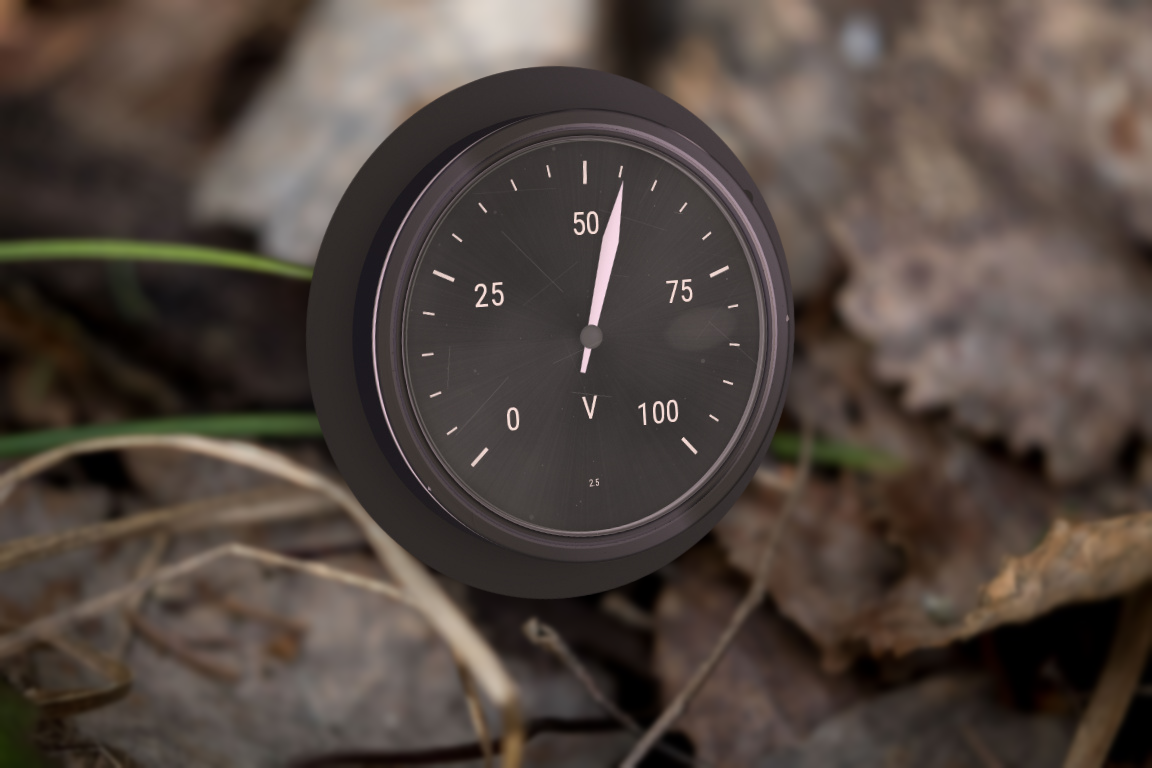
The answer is 55 V
